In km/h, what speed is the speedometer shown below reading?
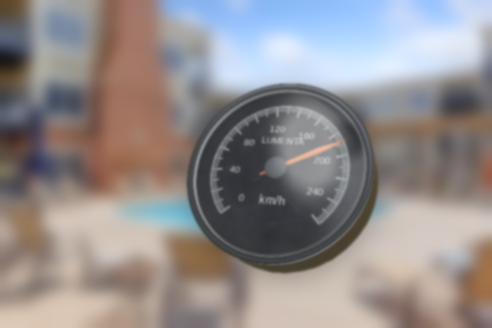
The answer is 190 km/h
